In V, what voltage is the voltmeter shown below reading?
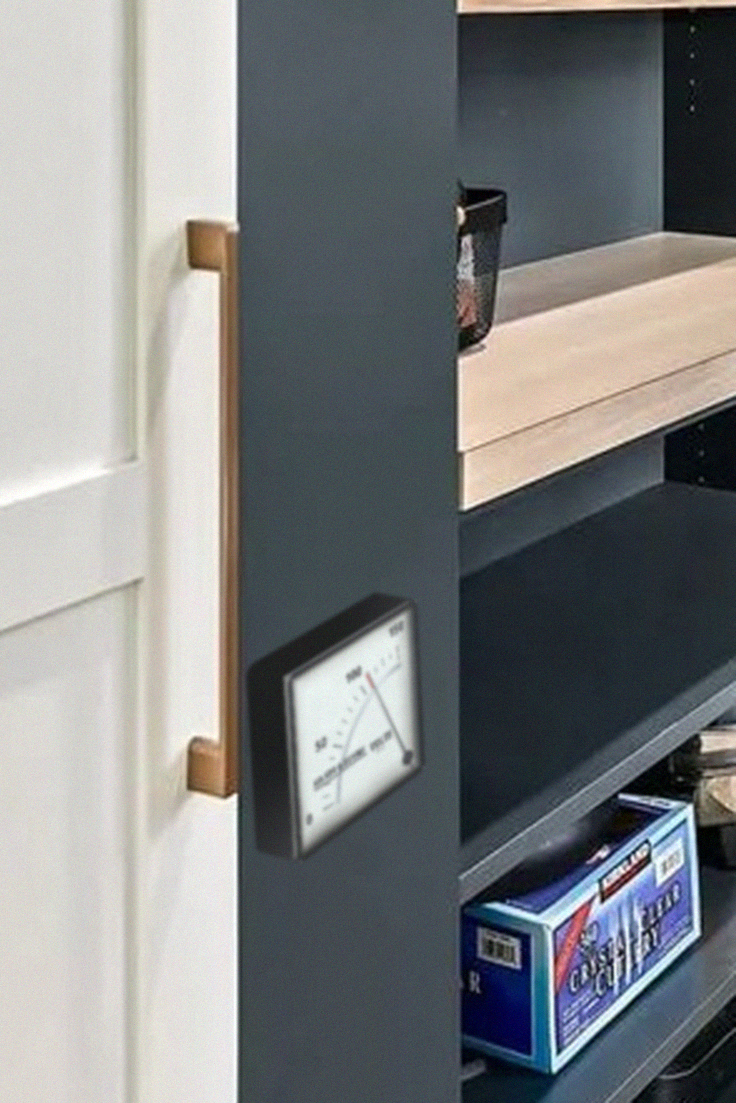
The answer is 110 V
